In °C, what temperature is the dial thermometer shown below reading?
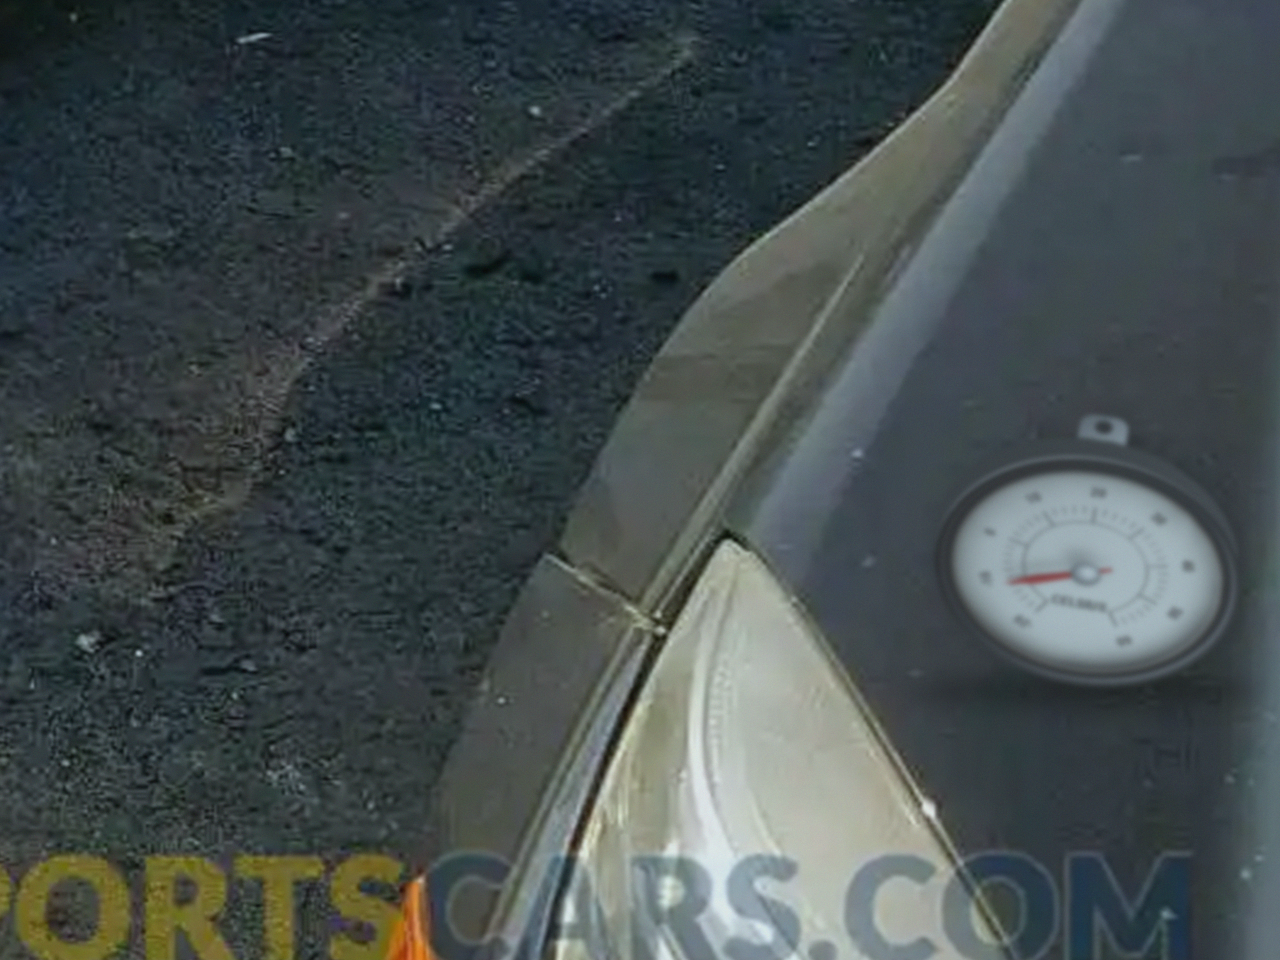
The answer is -10 °C
